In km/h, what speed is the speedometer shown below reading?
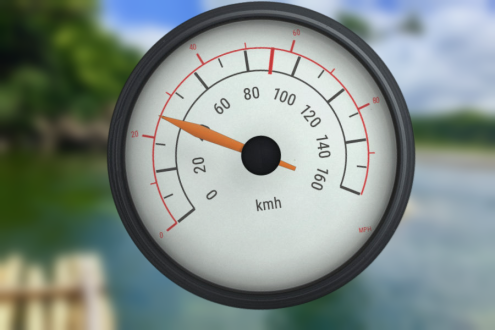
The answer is 40 km/h
